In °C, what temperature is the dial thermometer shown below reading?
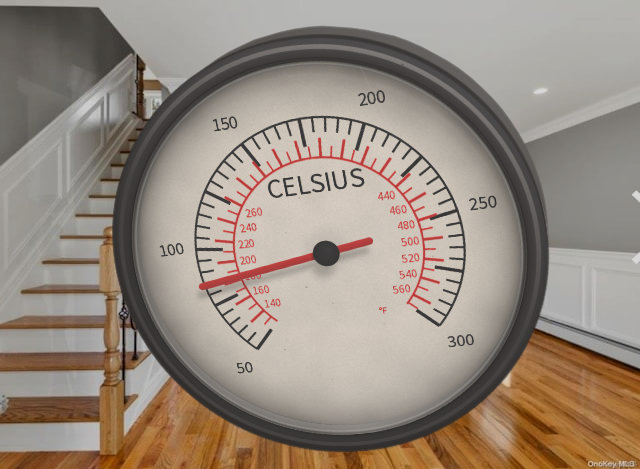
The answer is 85 °C
